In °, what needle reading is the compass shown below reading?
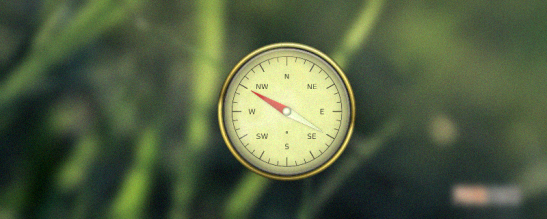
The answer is 300 °
